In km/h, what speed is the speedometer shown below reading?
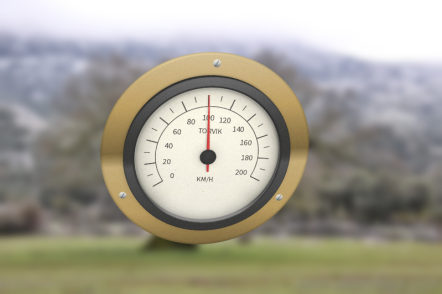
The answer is 100 km/h
